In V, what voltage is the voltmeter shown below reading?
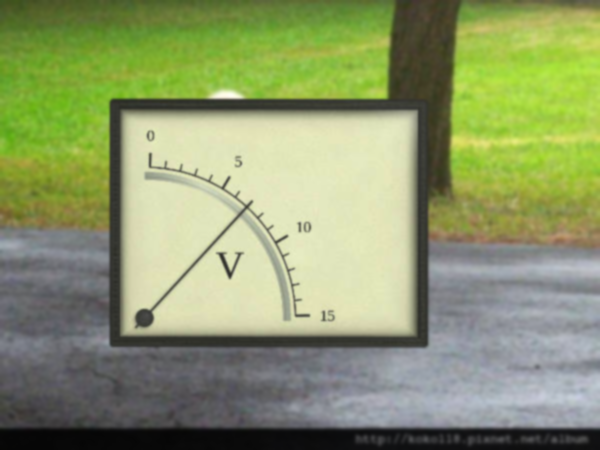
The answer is 7 V
